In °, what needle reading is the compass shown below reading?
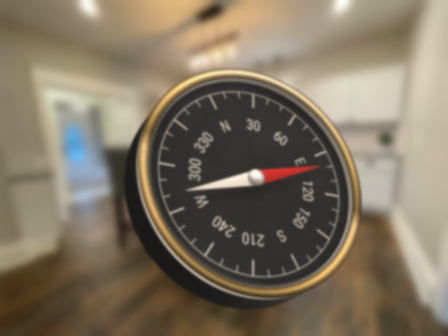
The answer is 100 °
